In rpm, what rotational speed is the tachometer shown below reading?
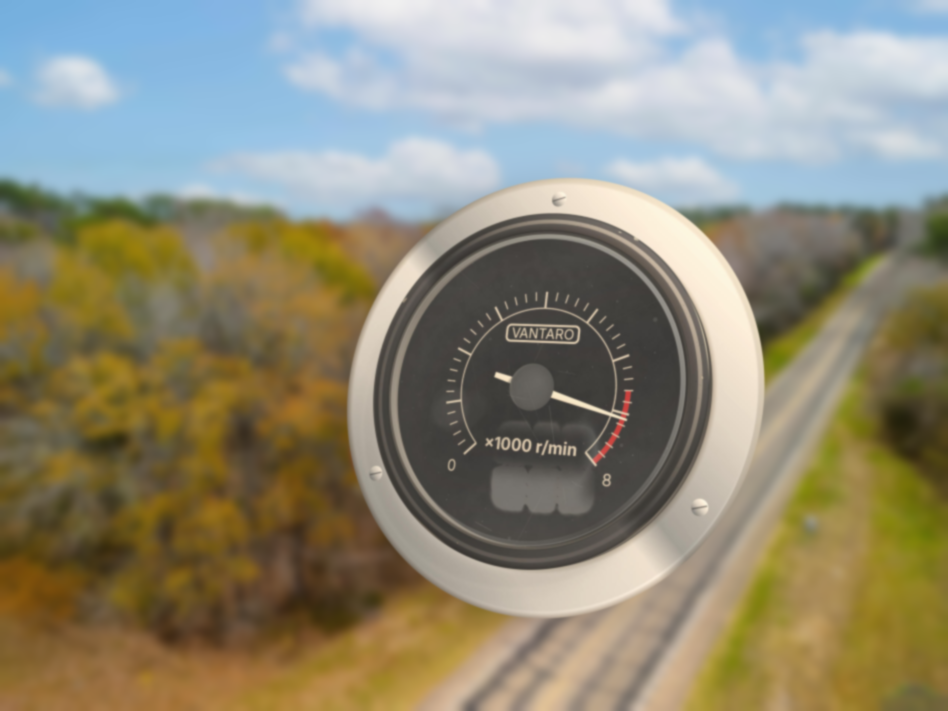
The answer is 7100 rpm
